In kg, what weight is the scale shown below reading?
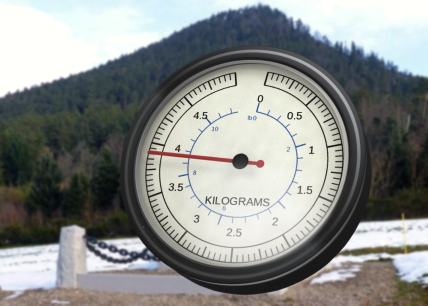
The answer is 3.9 kg
